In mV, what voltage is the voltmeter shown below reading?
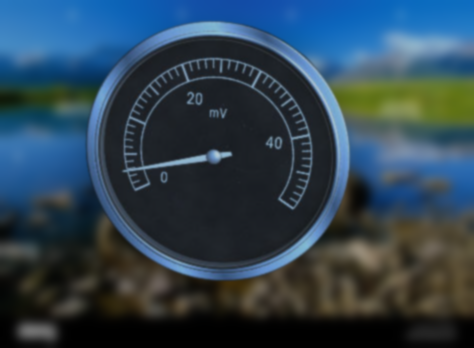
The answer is 3 mV
